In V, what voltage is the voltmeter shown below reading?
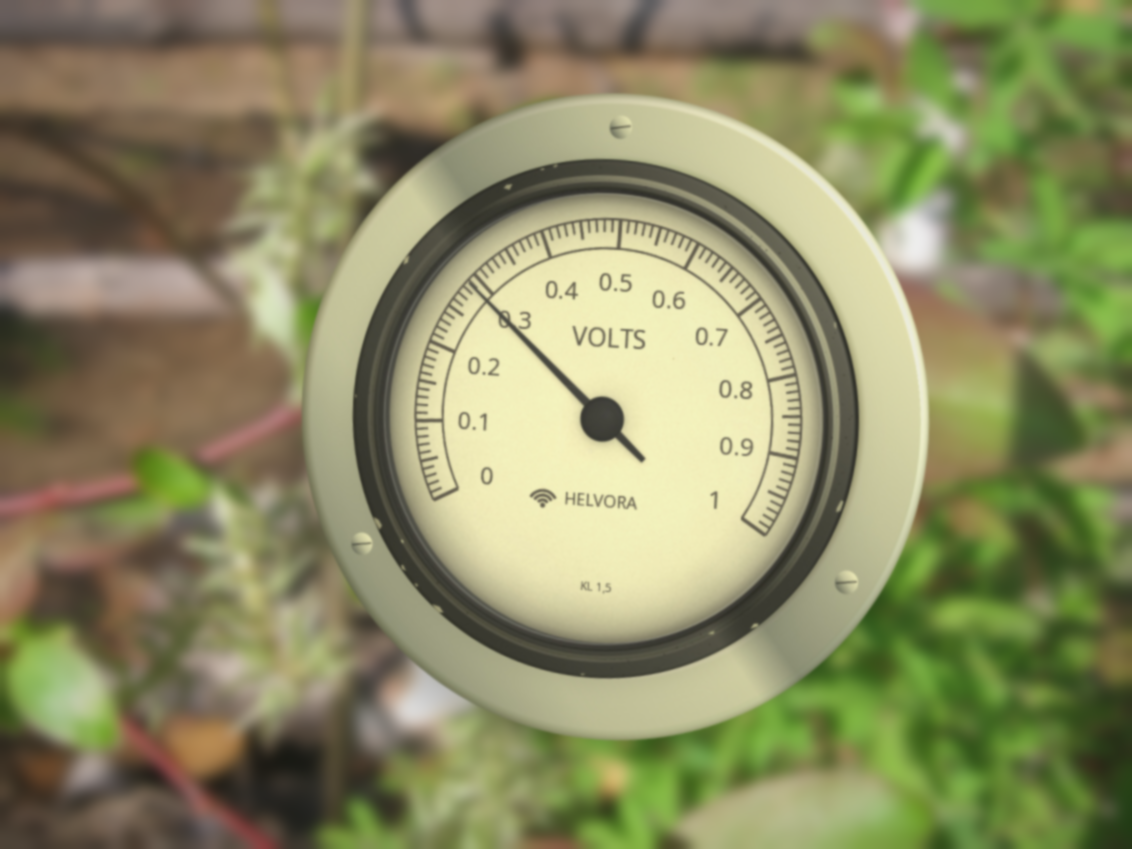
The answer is 0.29 V
